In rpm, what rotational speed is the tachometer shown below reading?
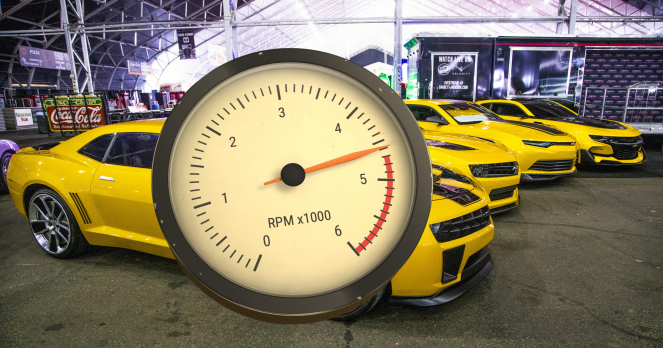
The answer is 4600 rpm
